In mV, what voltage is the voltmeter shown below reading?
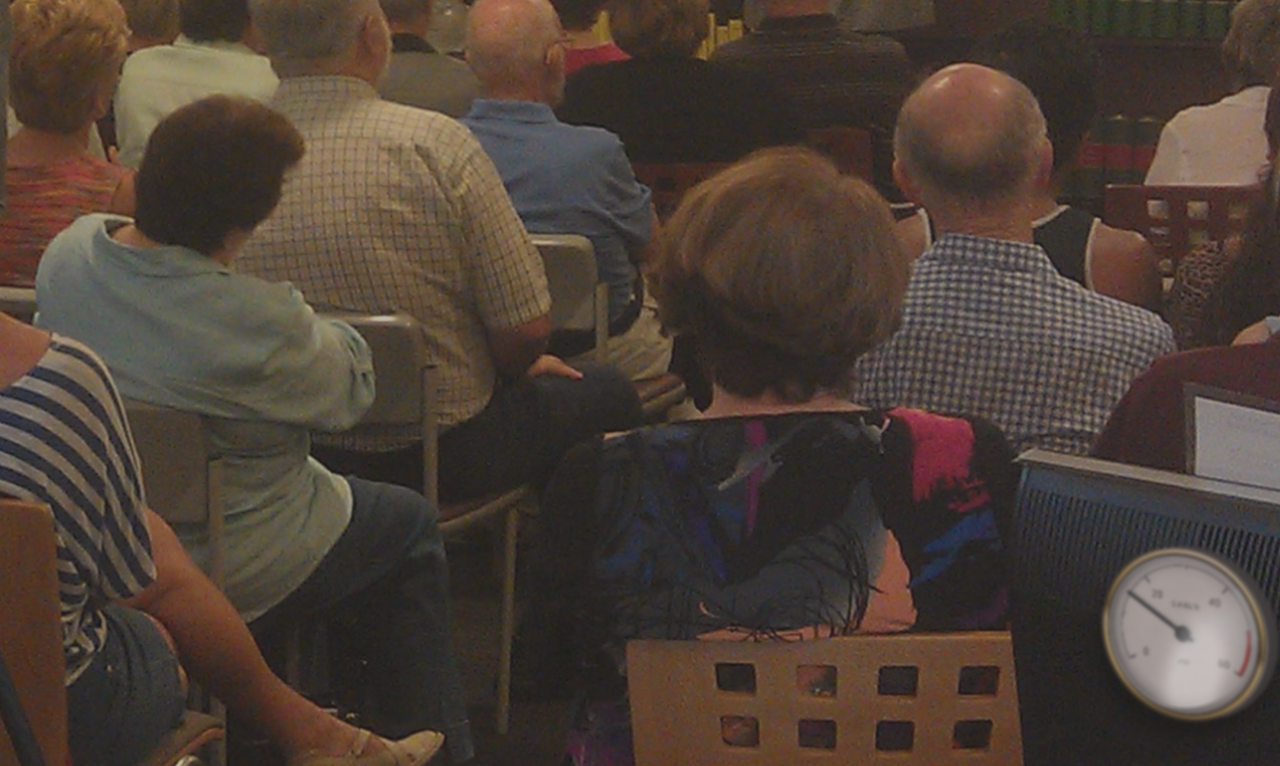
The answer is 15 mV
